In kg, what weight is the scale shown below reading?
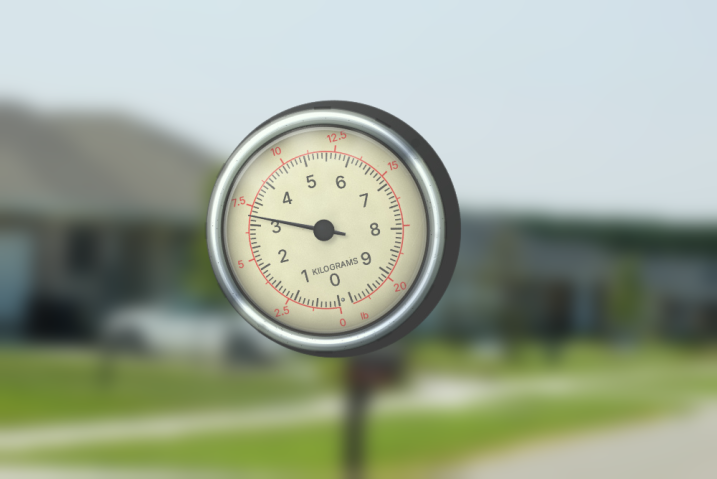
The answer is 3.2 kg
